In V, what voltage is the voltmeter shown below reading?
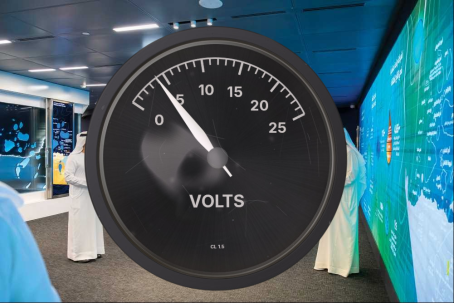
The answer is 4 V
